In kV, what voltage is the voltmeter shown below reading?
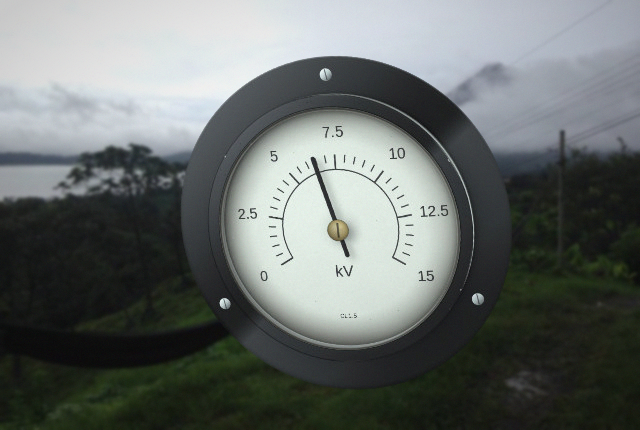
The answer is 6.5 kV
